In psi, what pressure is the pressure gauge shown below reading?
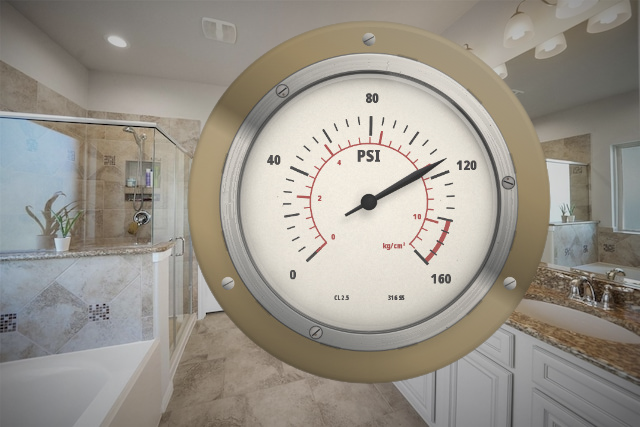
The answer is 115 psi
